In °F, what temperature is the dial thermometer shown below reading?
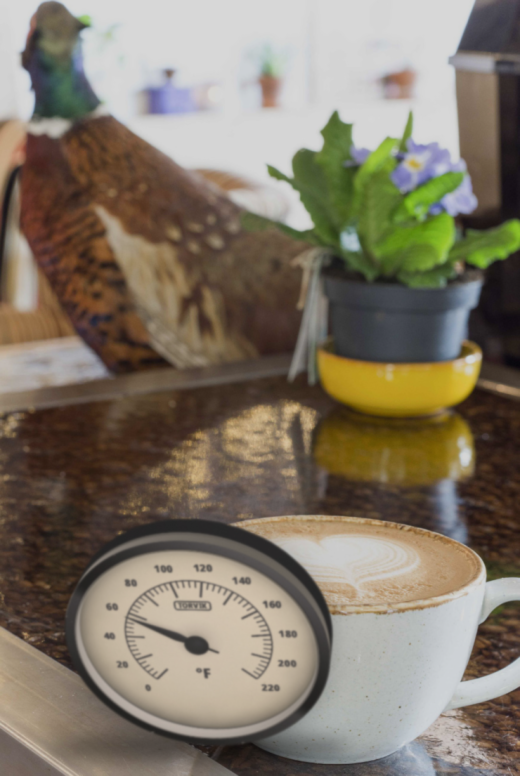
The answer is 60 °F
